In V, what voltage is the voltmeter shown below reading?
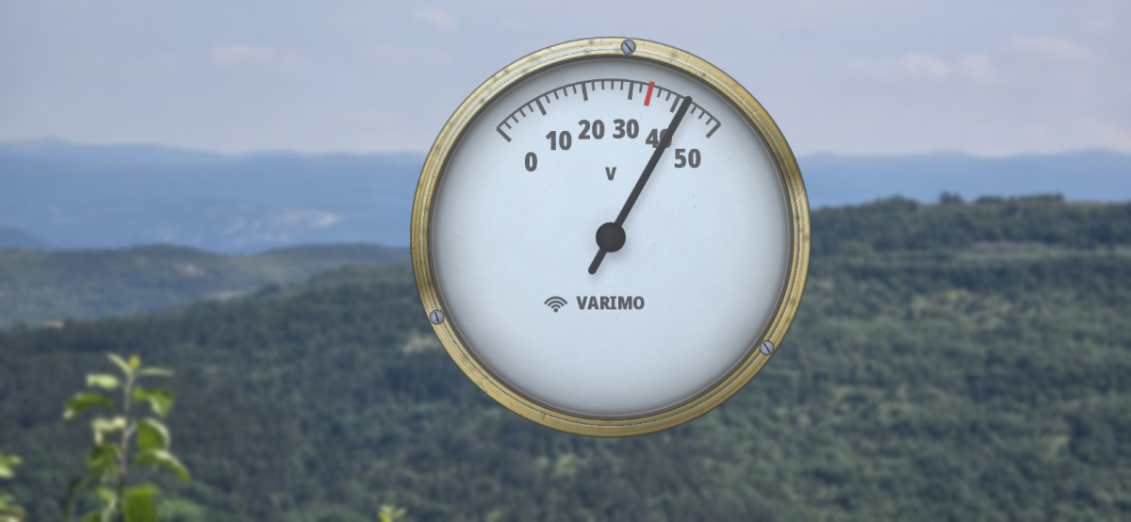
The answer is 42 V
